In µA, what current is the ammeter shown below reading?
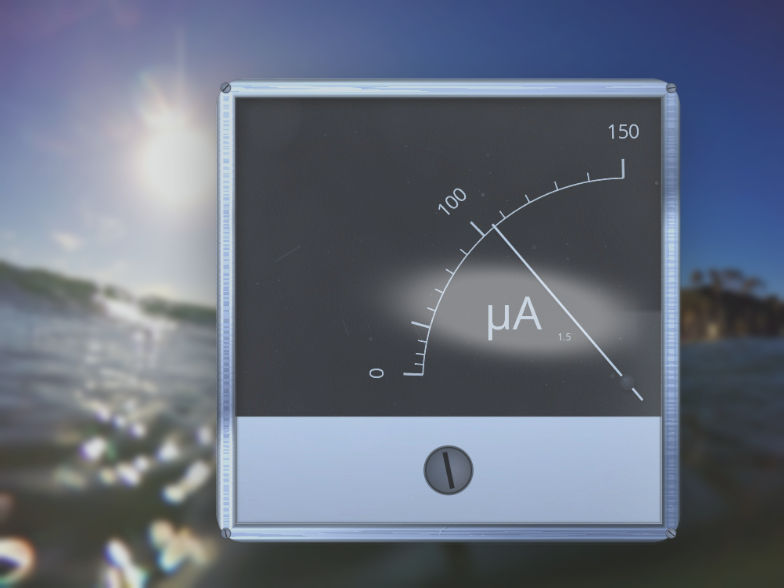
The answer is 105 µA
